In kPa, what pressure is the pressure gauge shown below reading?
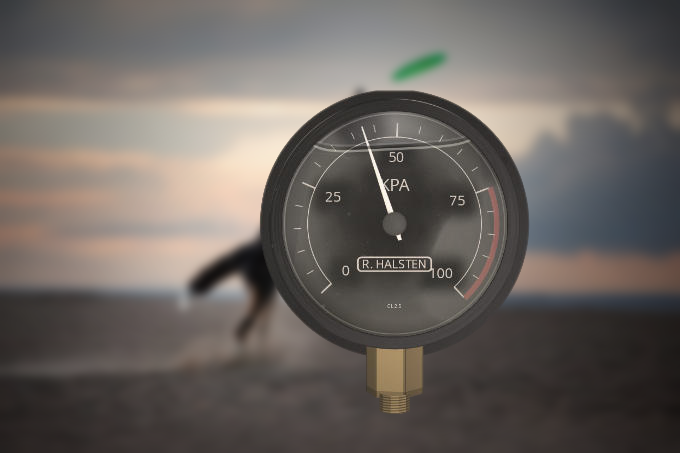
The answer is 42.5 kPa
